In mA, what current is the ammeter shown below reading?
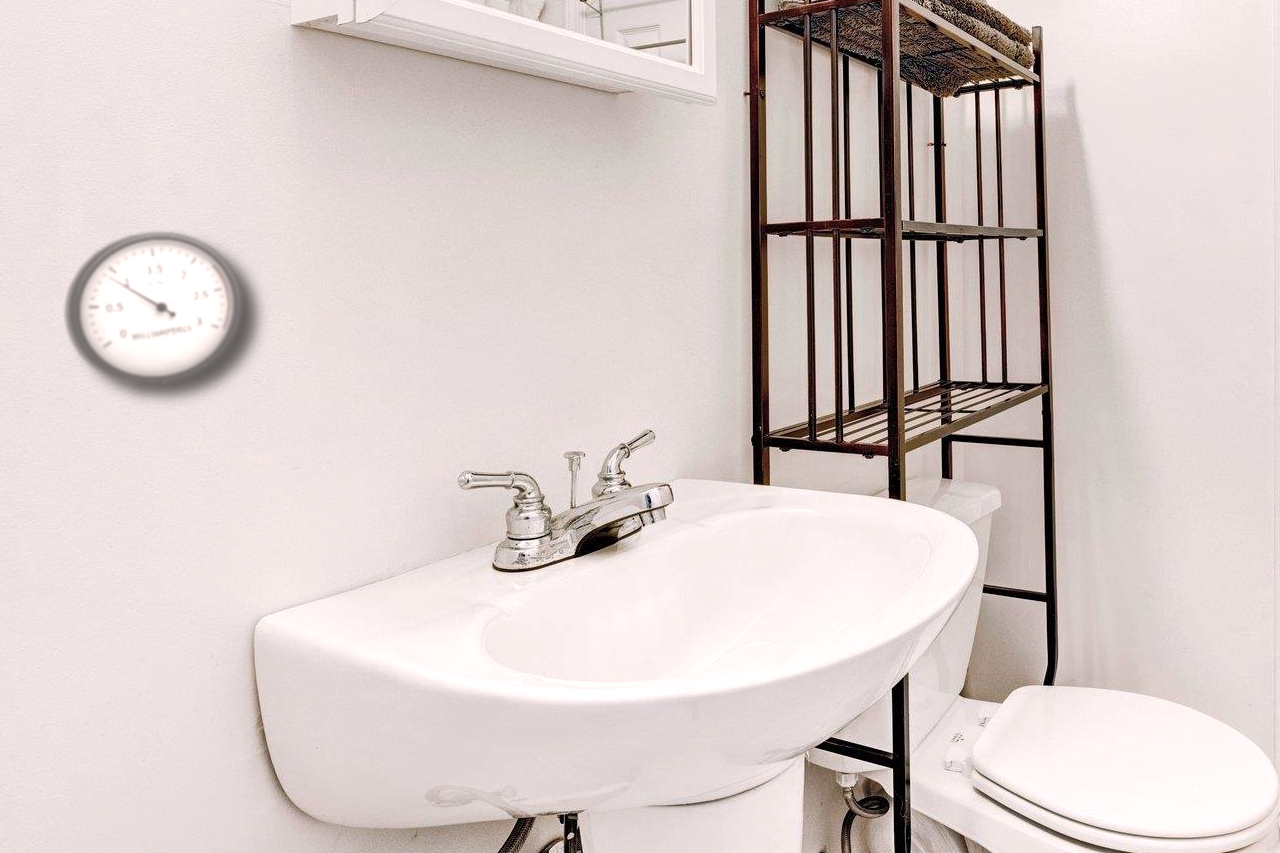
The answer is 0.9 mA
